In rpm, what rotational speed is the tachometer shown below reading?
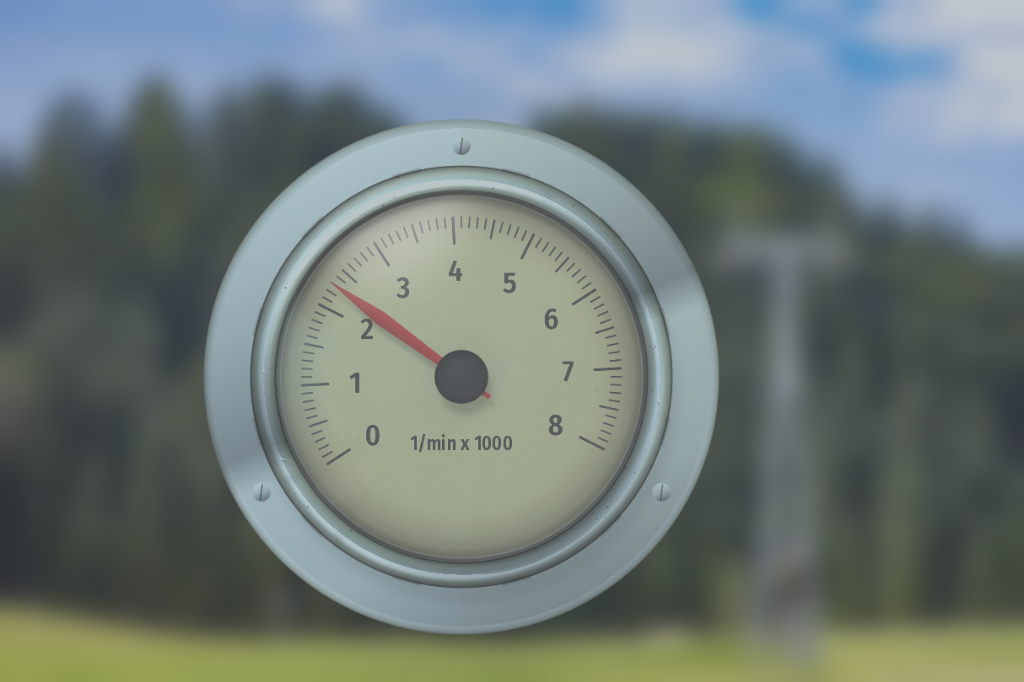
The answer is 2300 rpm
